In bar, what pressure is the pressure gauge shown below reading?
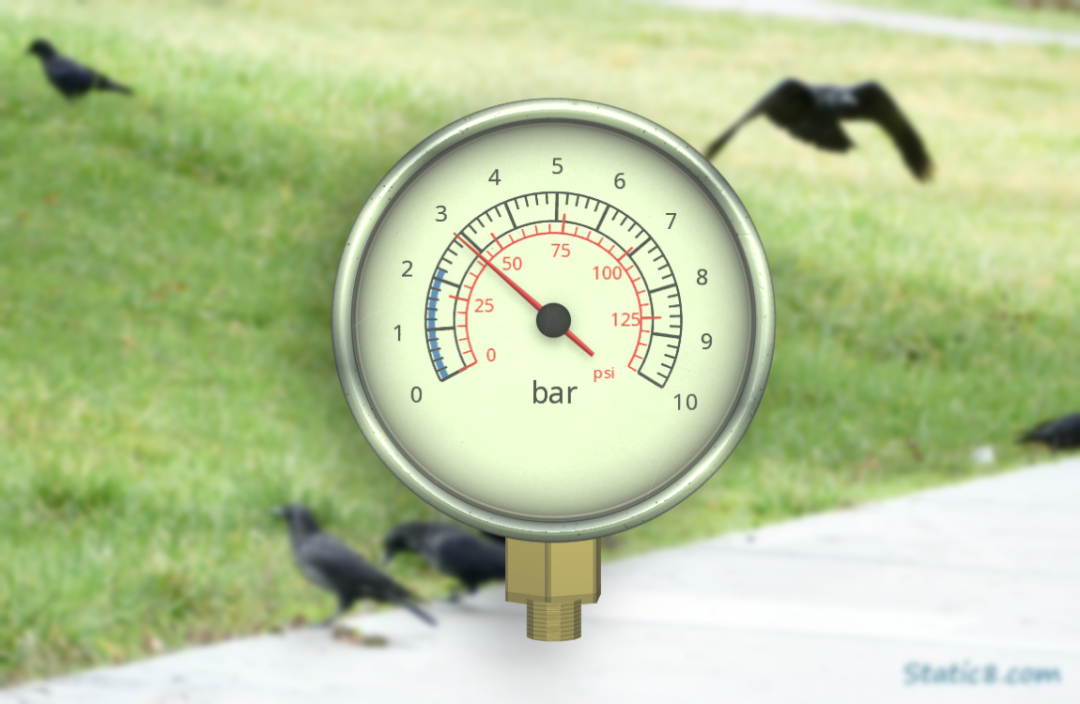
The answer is 2.9 bar
